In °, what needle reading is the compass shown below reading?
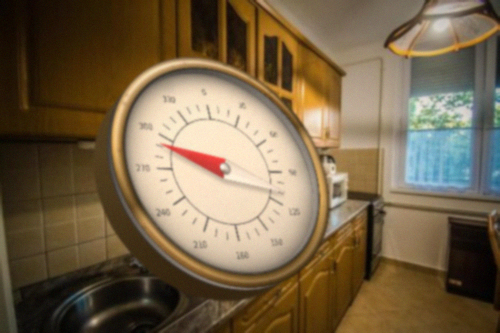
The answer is 290 °
